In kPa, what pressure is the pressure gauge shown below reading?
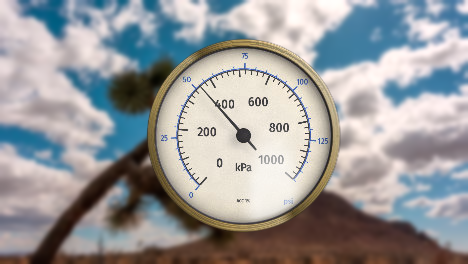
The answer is 360 kPa
